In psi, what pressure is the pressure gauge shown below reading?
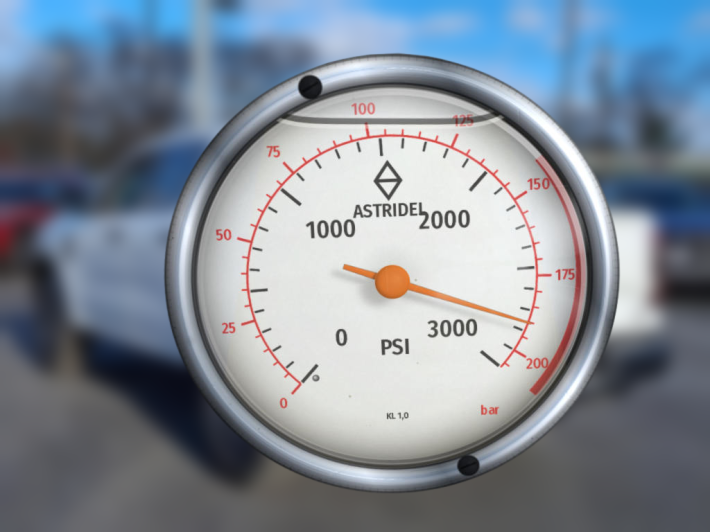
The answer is 2750 psi
